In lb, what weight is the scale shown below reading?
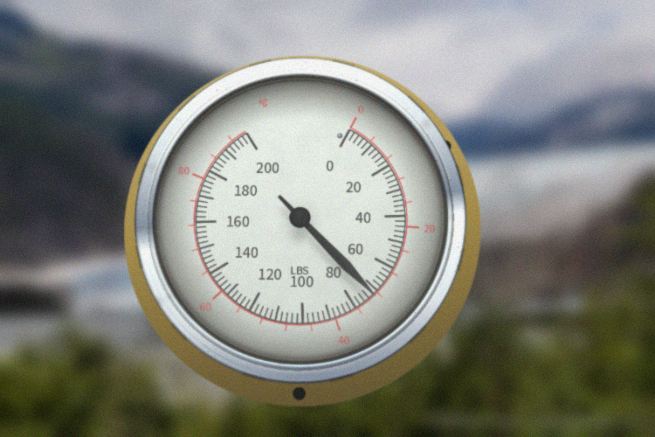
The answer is 72 lb
